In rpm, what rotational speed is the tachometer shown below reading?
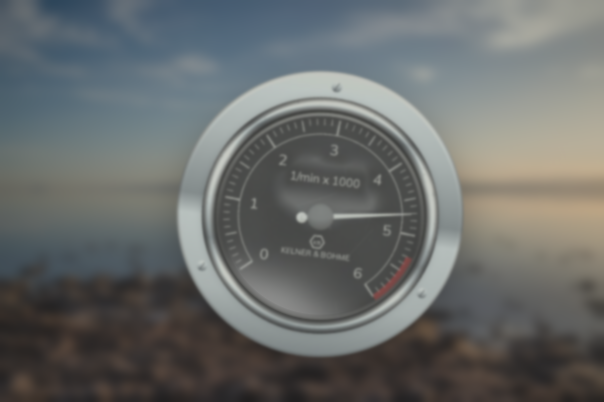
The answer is 4700 rpm
